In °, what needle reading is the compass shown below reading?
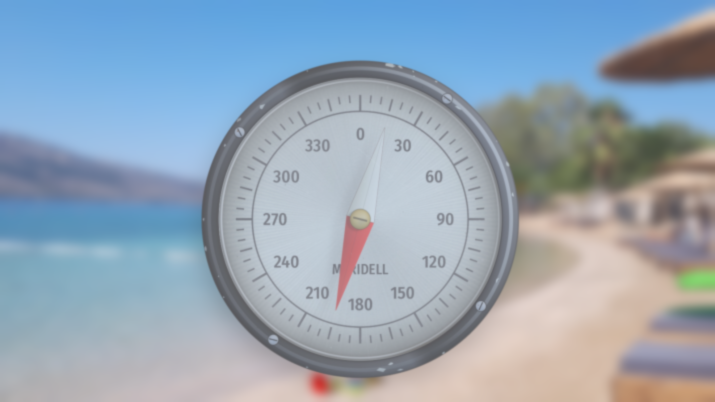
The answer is 195 °
